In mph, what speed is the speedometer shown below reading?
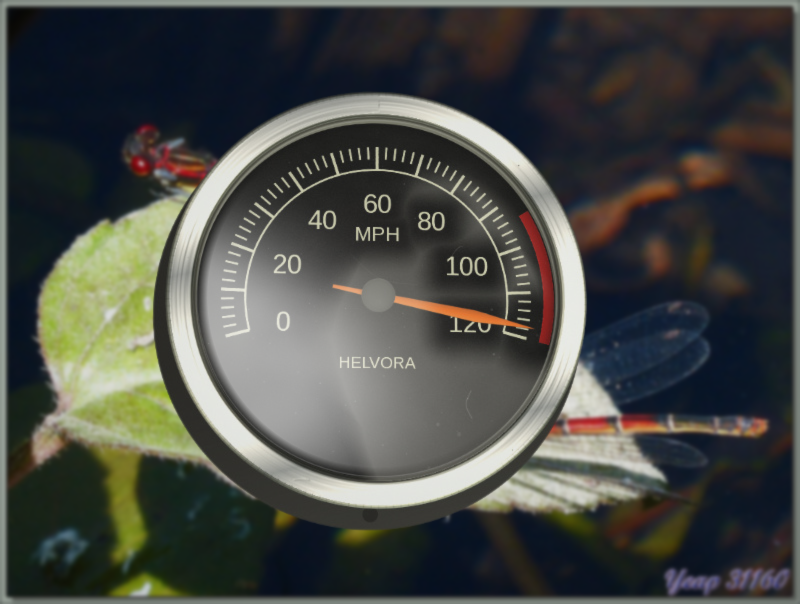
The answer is 118 mph
